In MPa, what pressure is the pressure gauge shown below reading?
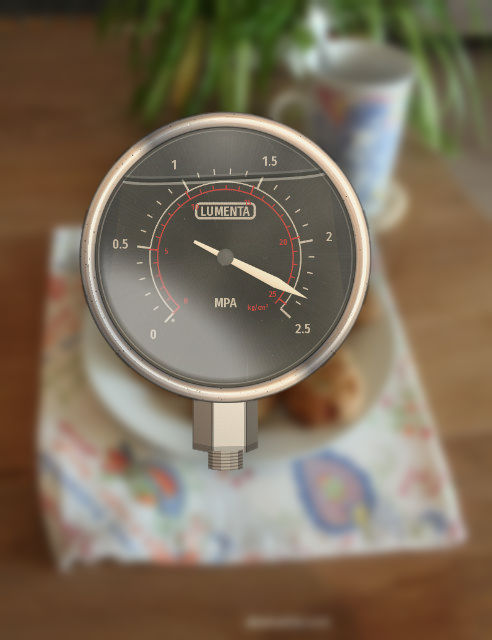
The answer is 2.35 MPa
